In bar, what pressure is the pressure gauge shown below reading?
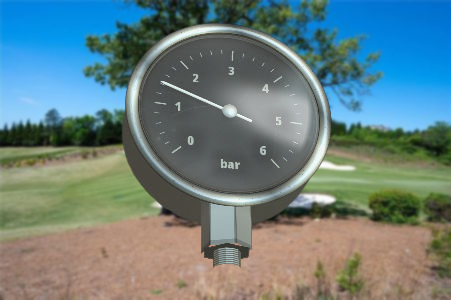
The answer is 1.4 bar
